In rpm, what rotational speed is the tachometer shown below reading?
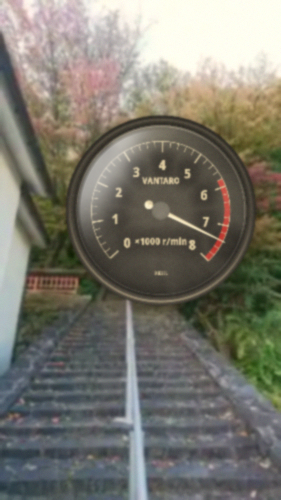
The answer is 7400 rpm
